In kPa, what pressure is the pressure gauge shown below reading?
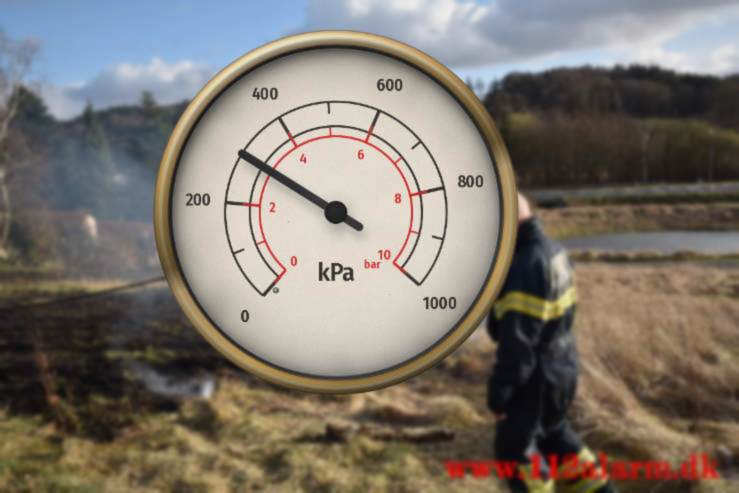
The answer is 300 kPa
